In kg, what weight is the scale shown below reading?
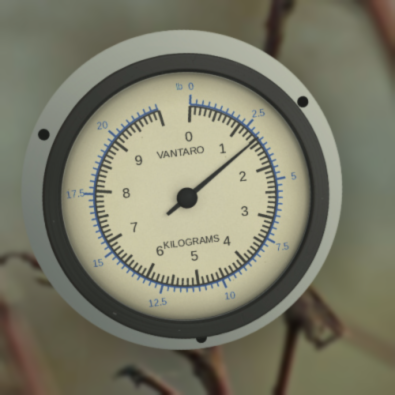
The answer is 1.4 kg
